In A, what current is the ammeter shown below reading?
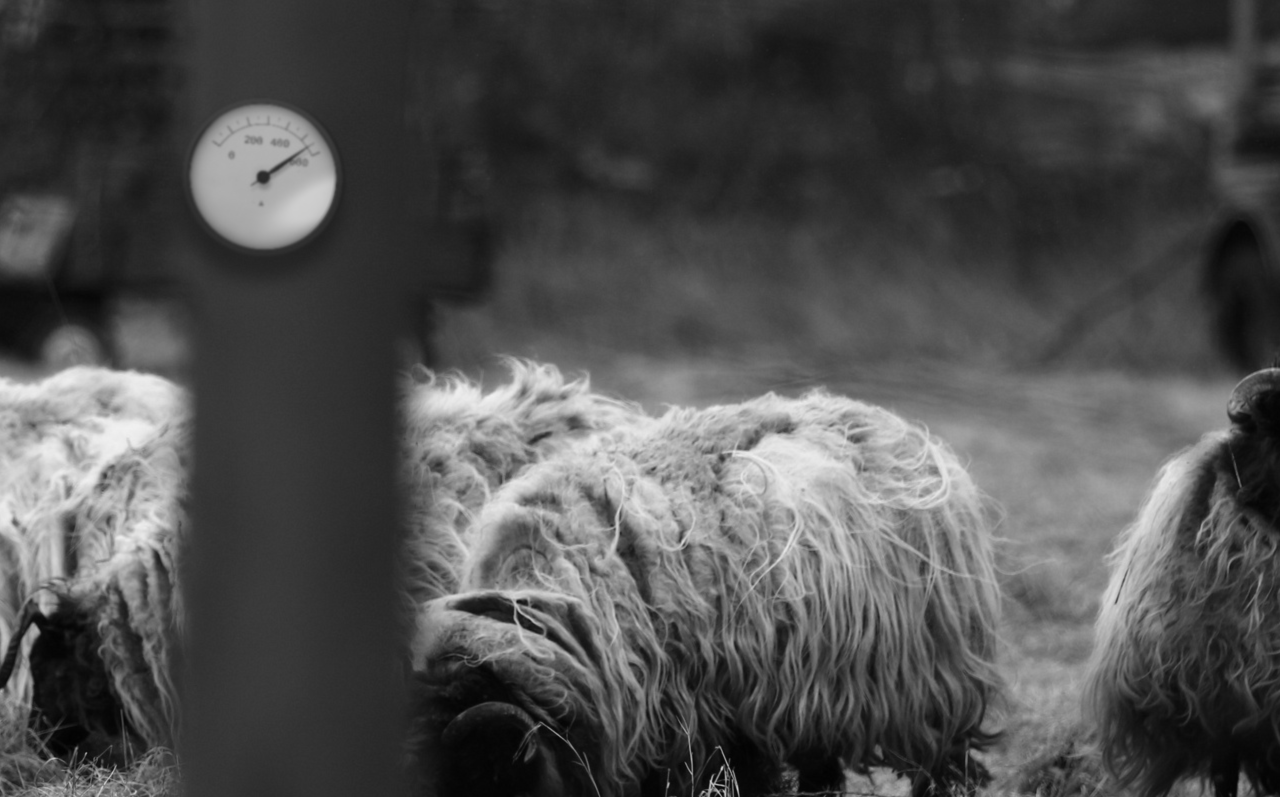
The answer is 550 A
